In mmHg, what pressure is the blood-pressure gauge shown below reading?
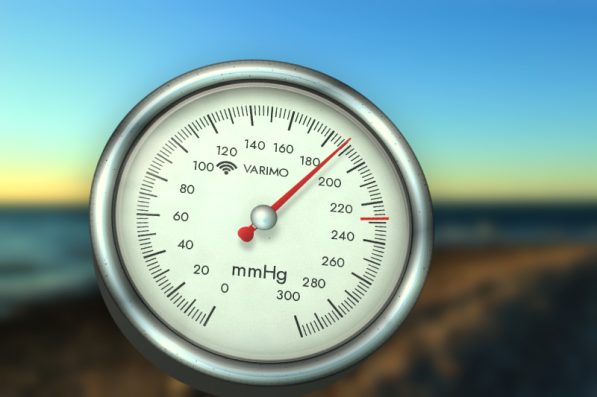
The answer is 188 mmHg
